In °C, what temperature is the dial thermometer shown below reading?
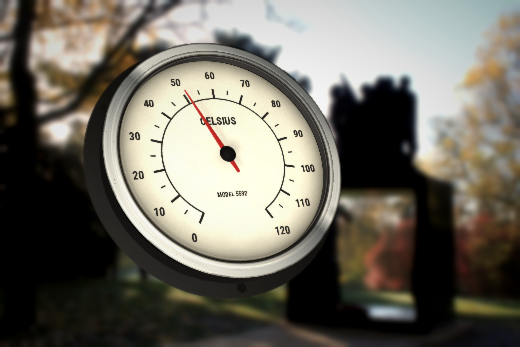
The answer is 50 °C
